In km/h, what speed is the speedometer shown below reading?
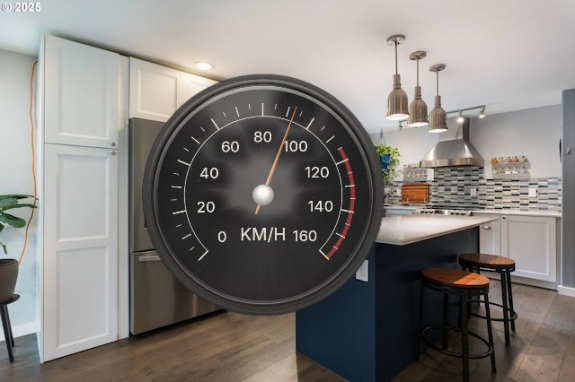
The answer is 92.5 km/h
